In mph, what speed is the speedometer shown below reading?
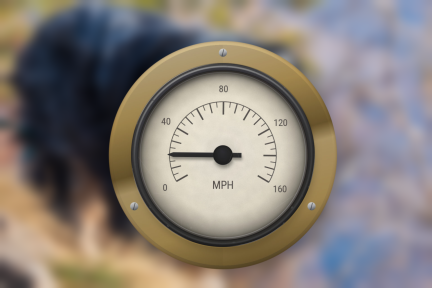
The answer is 20 mph
